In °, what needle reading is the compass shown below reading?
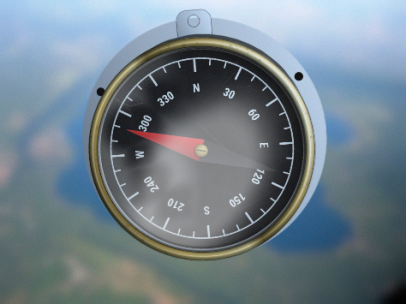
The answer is 290 °
